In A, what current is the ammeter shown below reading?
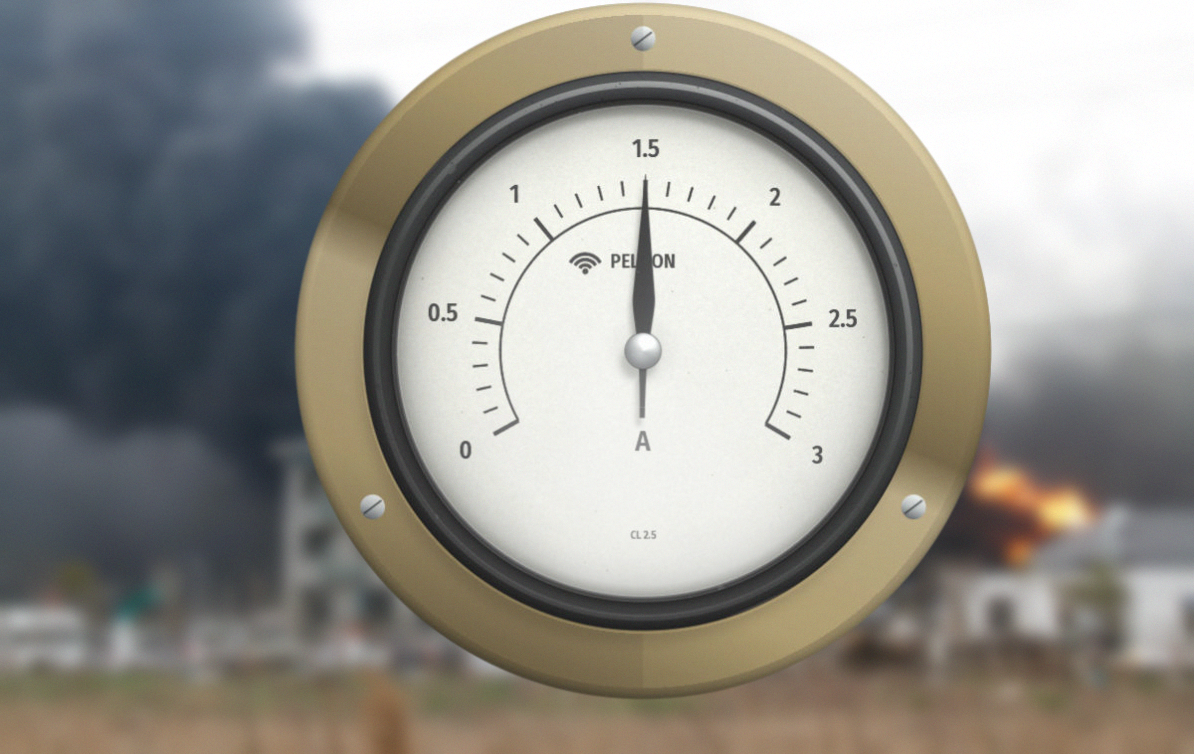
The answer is 1.5 A
